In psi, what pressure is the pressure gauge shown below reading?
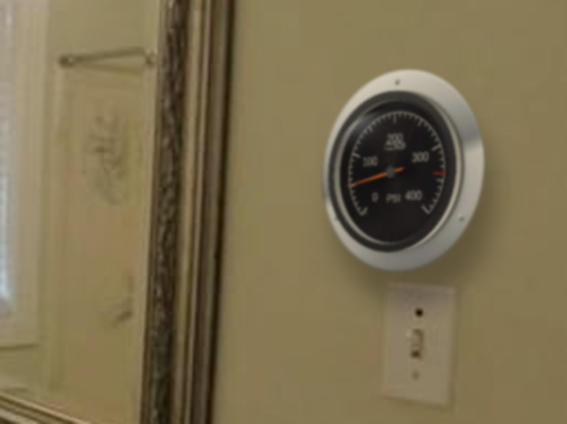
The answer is 50 psi
